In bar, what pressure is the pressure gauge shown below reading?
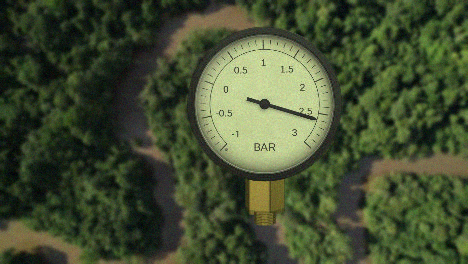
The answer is 2.6 bar
